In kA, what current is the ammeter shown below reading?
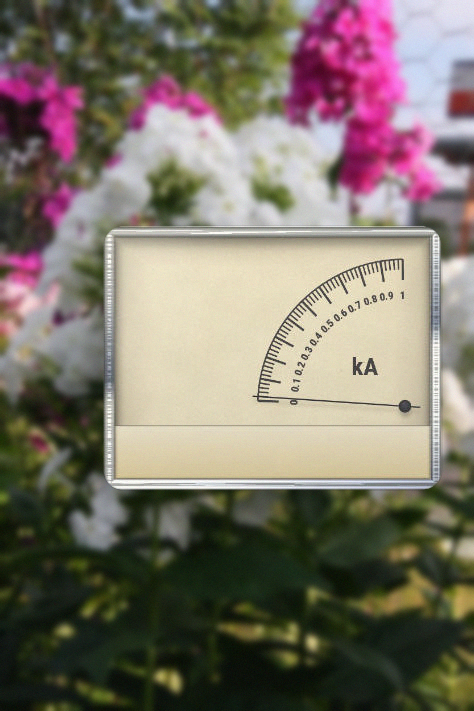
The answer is 0.02 kA
